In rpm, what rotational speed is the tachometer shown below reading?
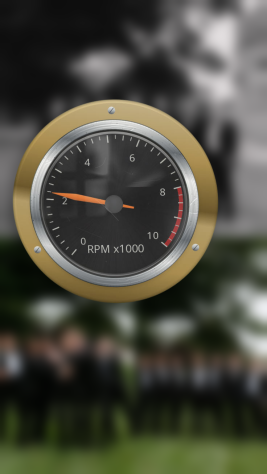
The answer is 2250 rpm
